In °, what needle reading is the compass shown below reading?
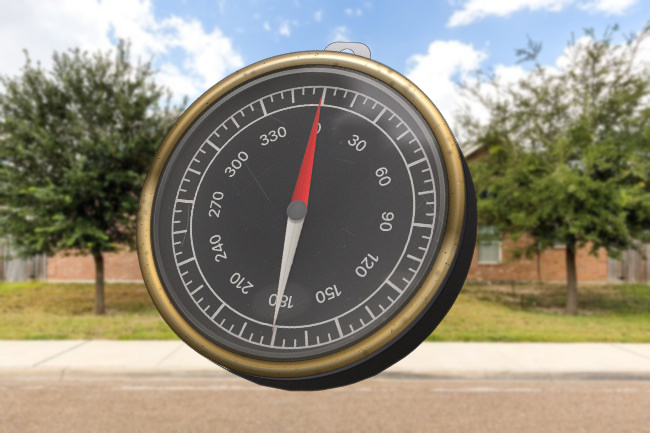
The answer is 0 °
